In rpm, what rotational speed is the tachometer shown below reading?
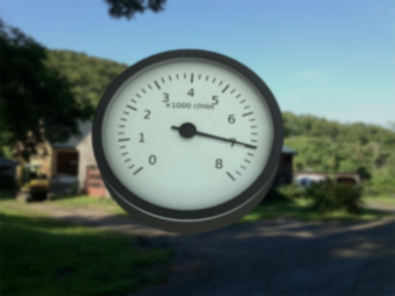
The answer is 7000 rpm
